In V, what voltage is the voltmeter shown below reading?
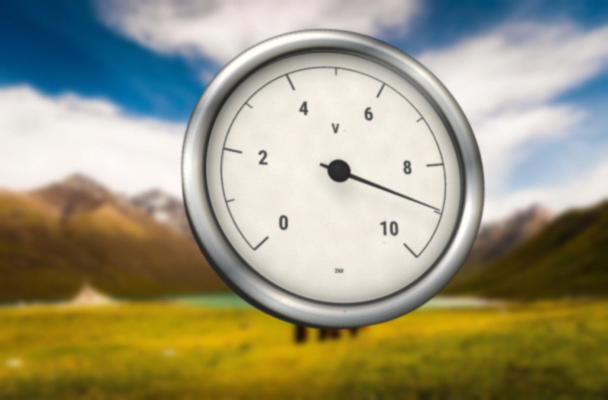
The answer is 9 V
